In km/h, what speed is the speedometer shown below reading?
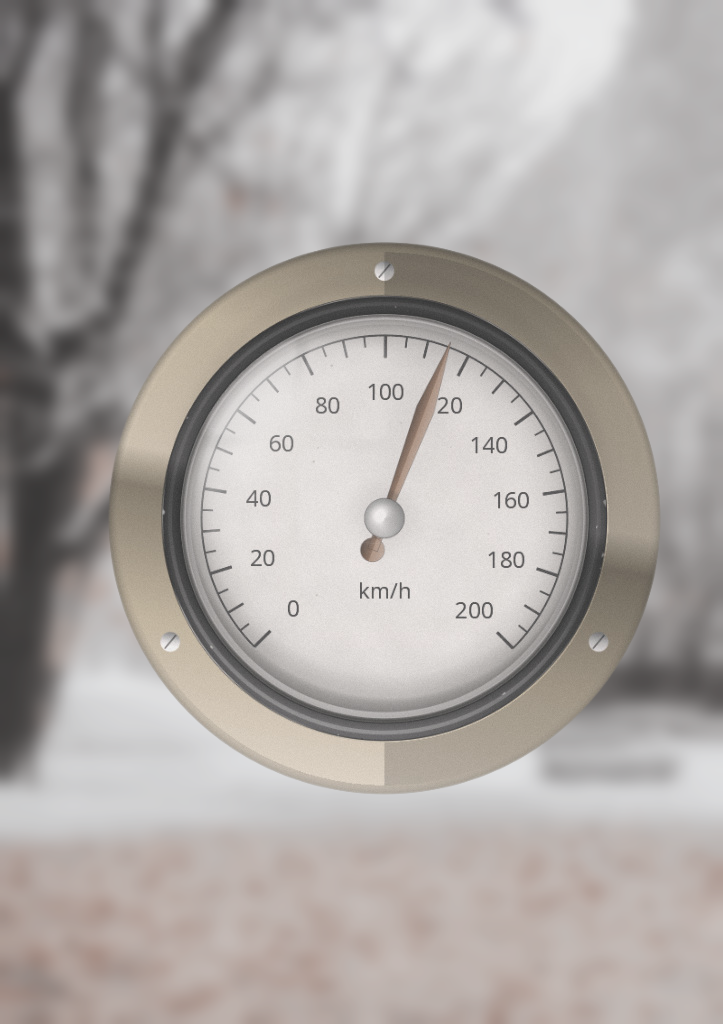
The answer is 115 km/h
